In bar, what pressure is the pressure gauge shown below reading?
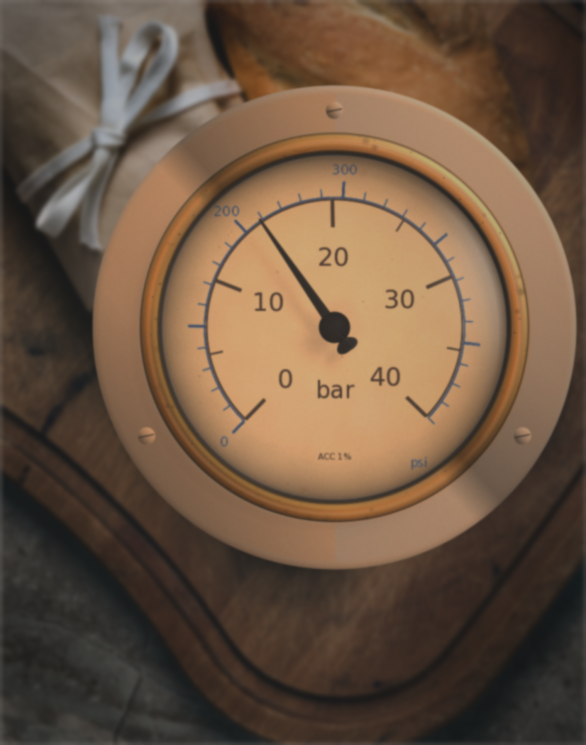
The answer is 15 bar
